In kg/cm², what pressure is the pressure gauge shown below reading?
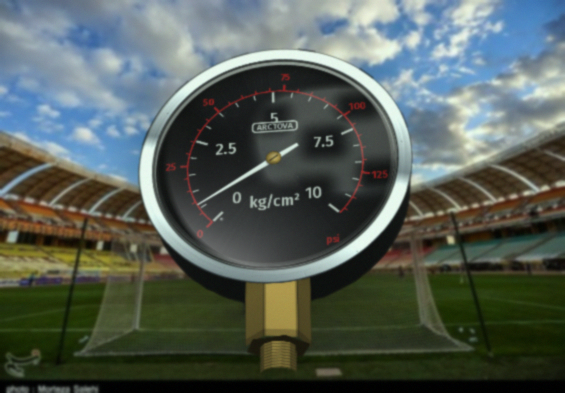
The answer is 0.5 kg/cm²
